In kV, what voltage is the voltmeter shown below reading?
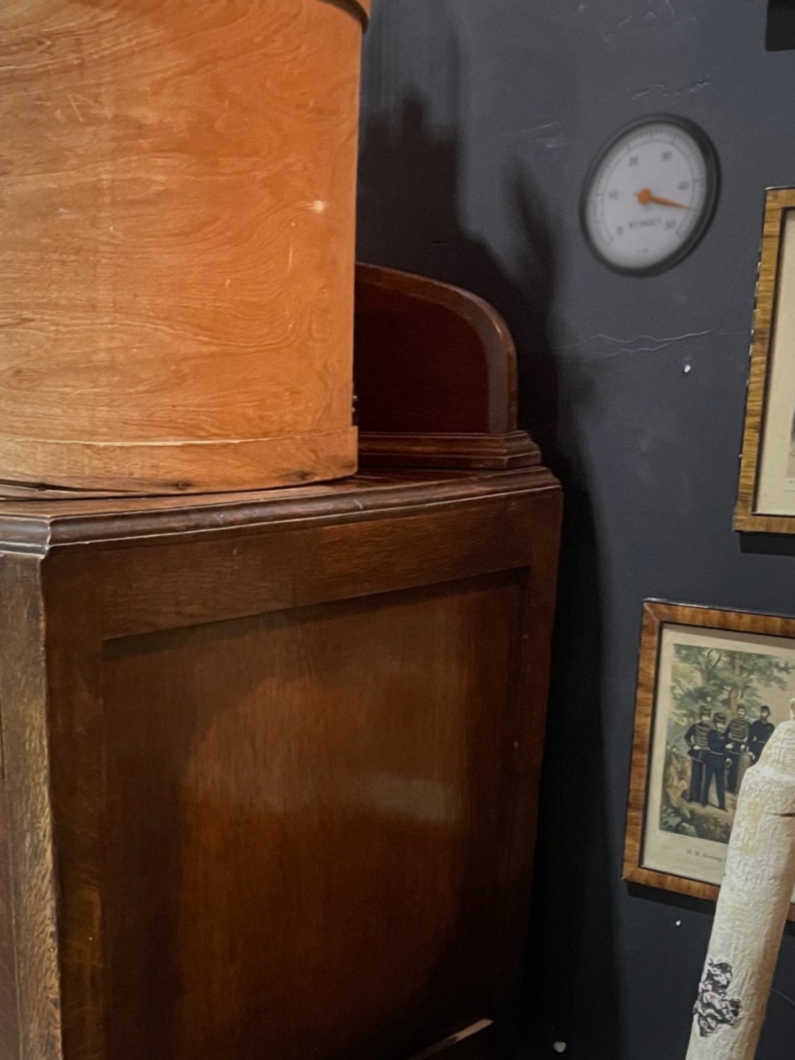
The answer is 45 kV
